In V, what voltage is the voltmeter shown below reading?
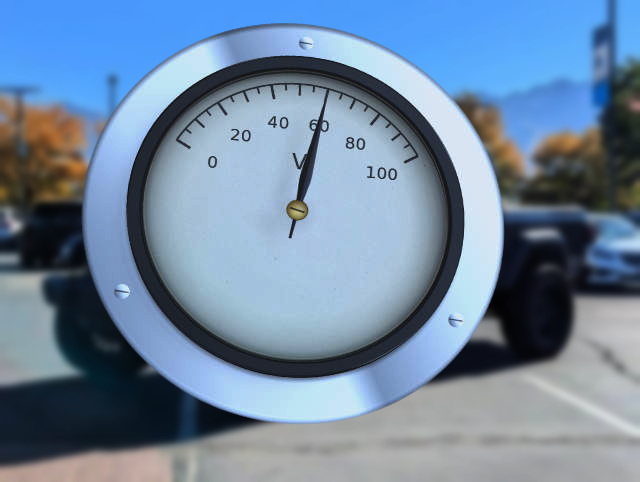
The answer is 60 V
